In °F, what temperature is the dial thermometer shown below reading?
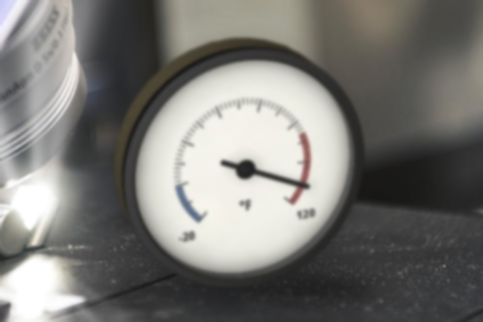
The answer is 110 °F
